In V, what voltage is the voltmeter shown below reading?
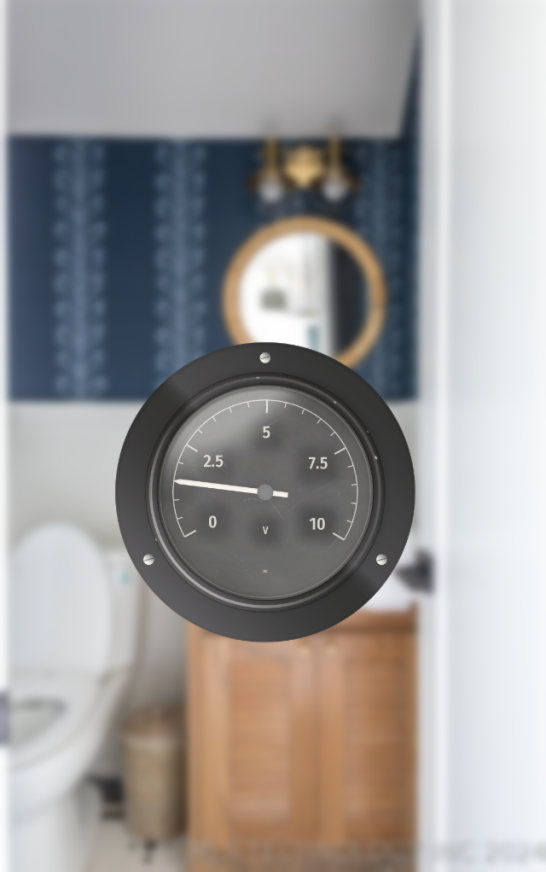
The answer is 1.5 V
